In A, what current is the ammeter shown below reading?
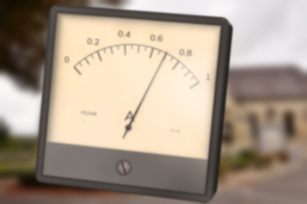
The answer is 0.7 A
